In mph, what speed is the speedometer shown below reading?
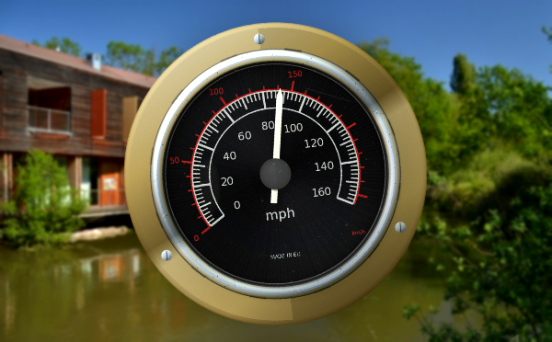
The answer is 88 mph
